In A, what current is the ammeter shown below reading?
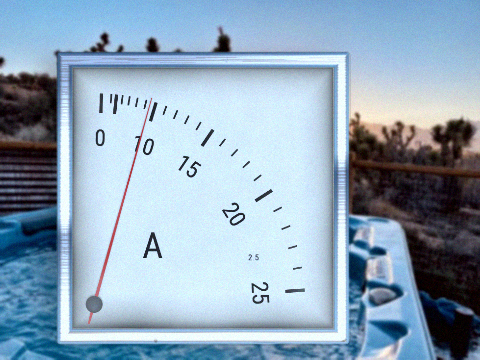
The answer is 9.5 A
